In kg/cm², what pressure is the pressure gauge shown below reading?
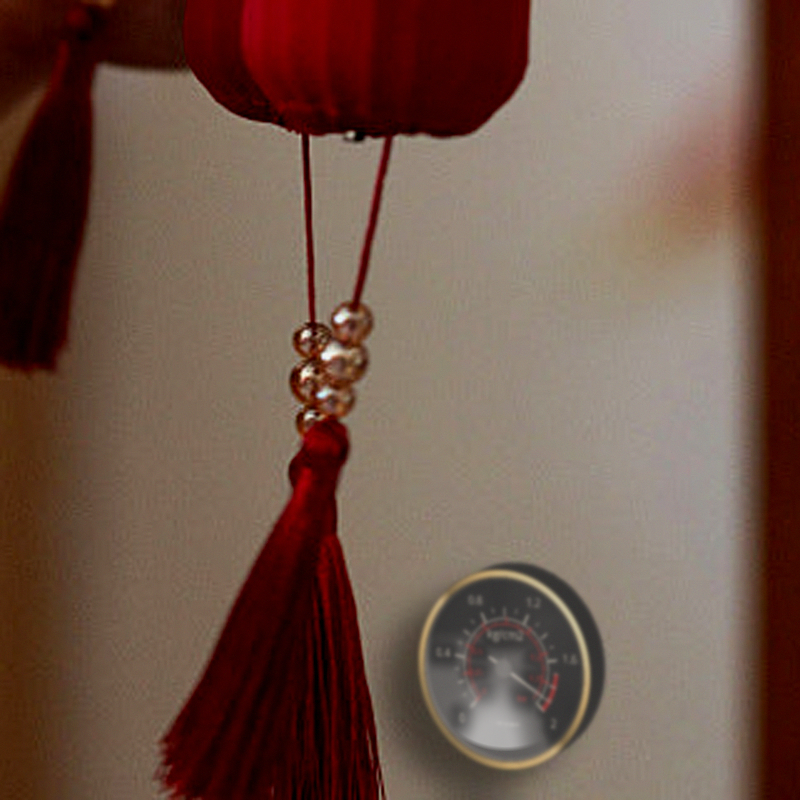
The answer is 1.9 kg/cm²
